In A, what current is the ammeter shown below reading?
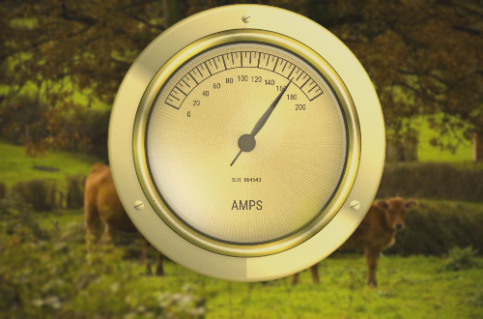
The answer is 165 A
